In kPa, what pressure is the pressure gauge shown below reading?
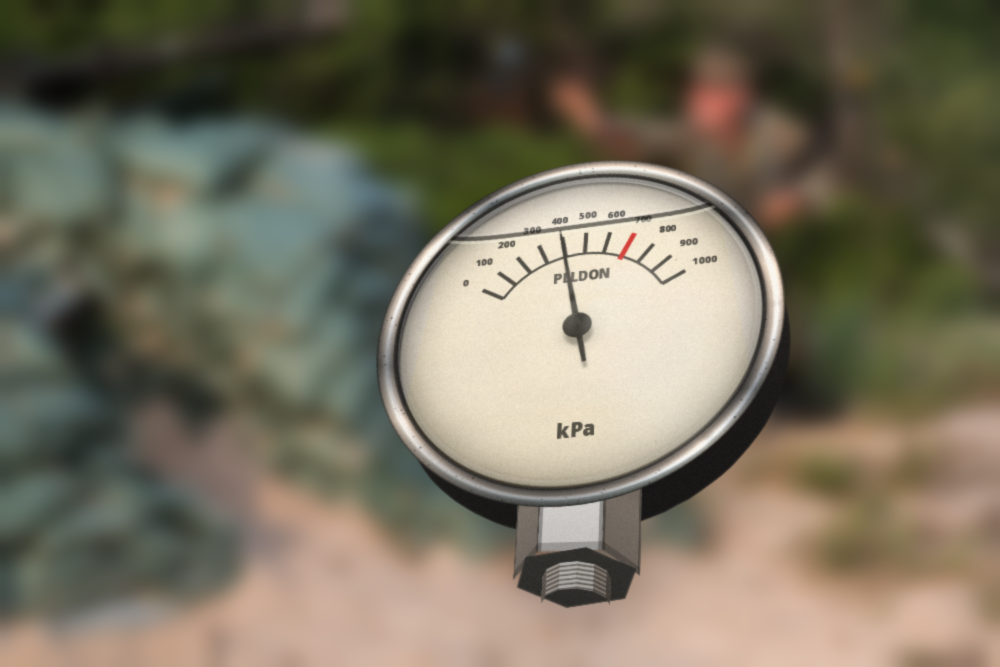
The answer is 400 kPa
